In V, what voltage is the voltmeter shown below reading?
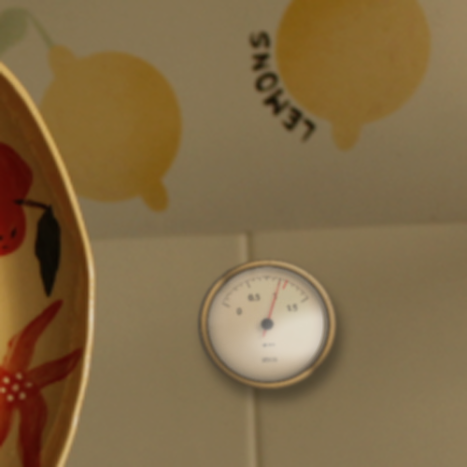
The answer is 1 V
